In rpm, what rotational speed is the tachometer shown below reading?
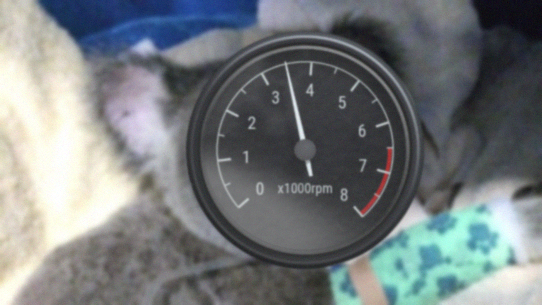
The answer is 3500 rpm
